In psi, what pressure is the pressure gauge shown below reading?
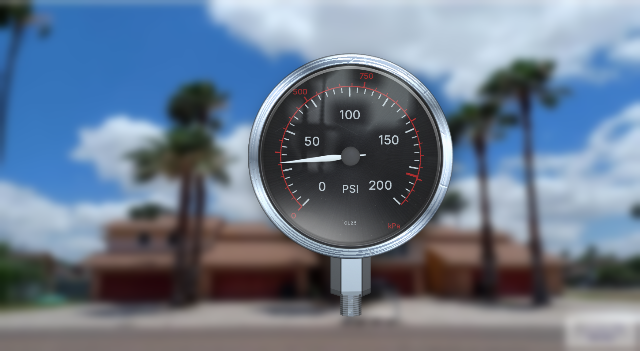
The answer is 30 psi
